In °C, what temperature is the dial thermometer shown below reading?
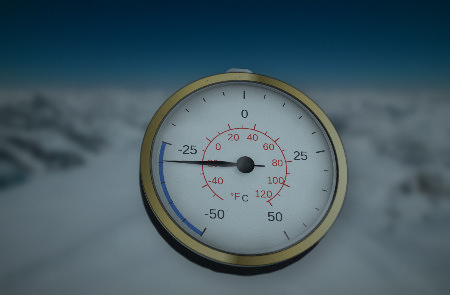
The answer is -30 °C
